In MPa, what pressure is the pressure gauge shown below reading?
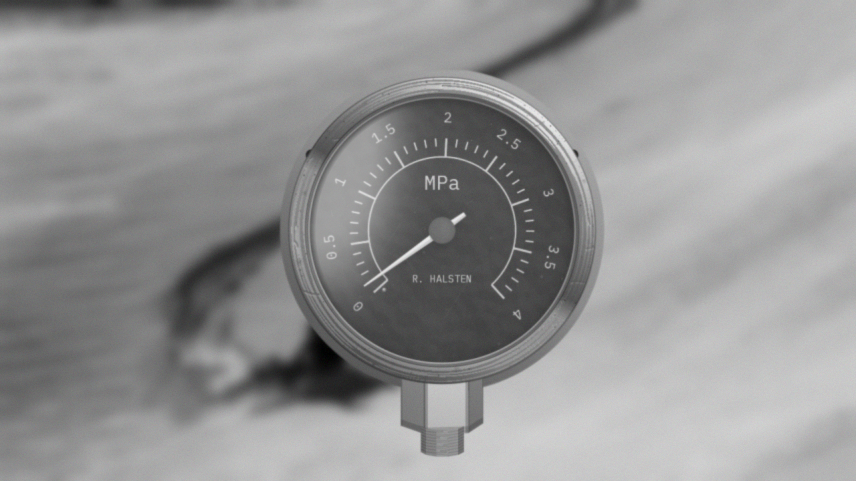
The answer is 0.1 MPa
